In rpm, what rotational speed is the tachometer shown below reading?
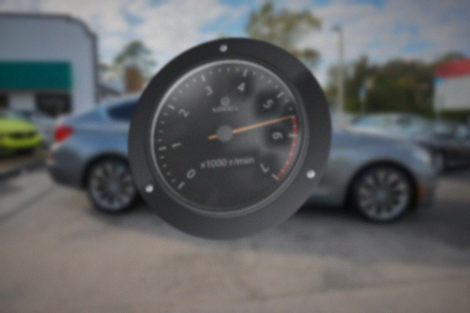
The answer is 5600 rpm
